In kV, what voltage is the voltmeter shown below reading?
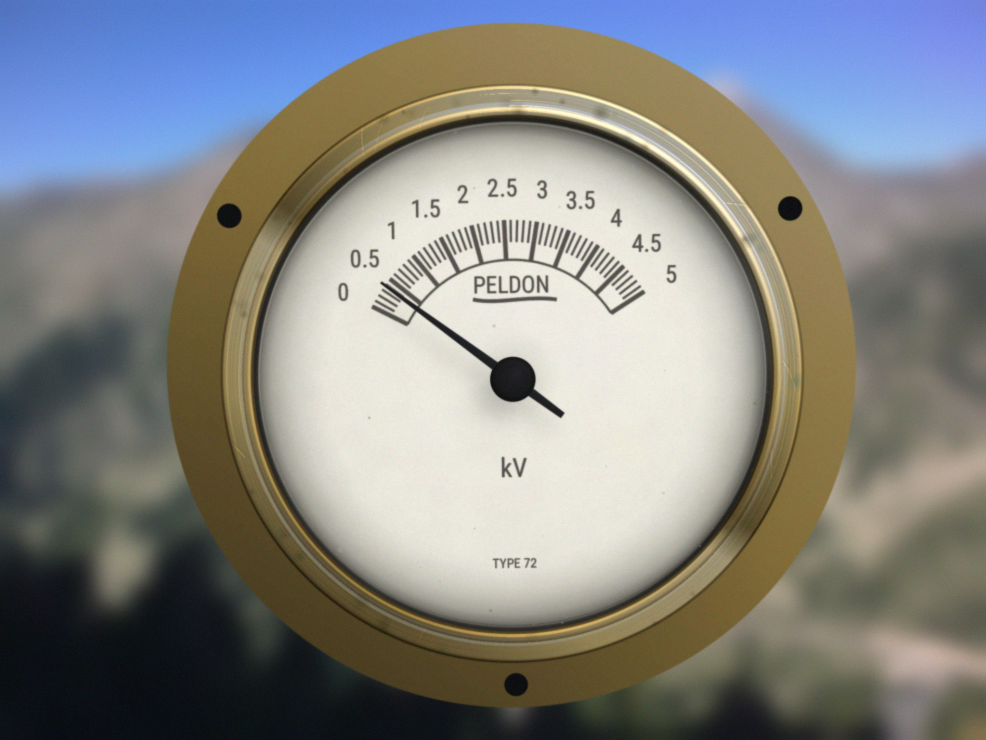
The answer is 0.4 kV
